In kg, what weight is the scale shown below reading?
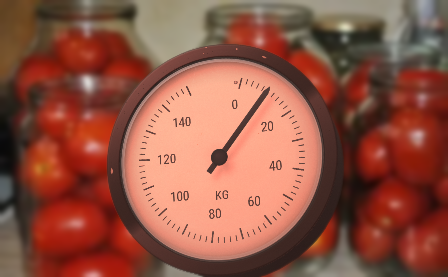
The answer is 10 kg
